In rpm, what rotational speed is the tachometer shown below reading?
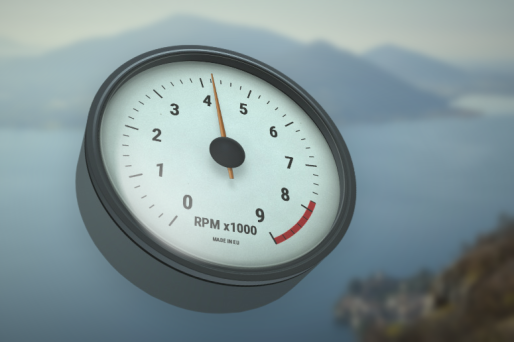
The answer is 4200 rpm
